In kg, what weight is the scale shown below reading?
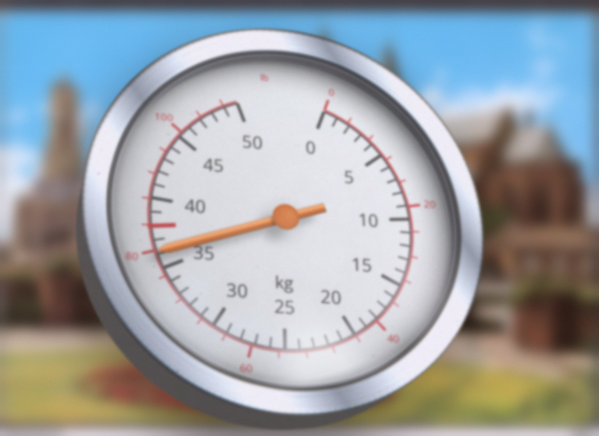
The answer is 36 kg
